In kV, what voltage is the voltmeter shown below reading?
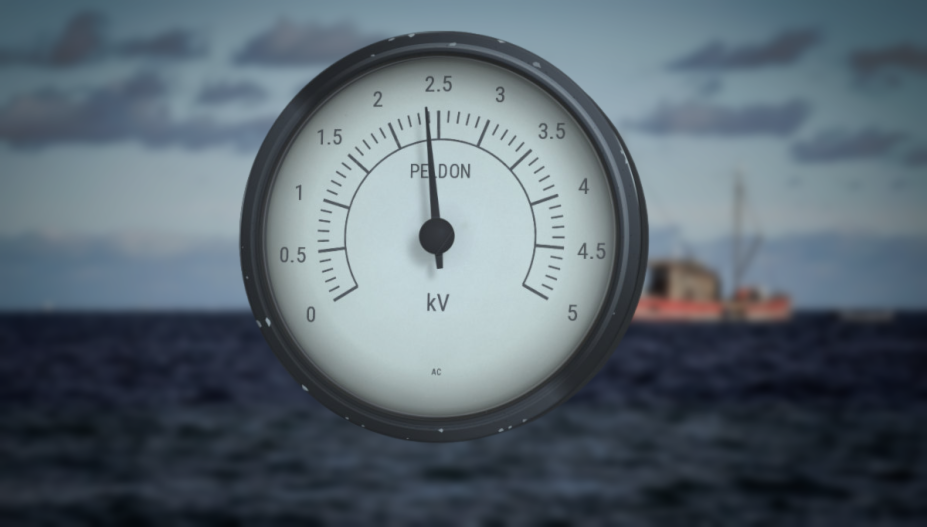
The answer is 2.4 kV
